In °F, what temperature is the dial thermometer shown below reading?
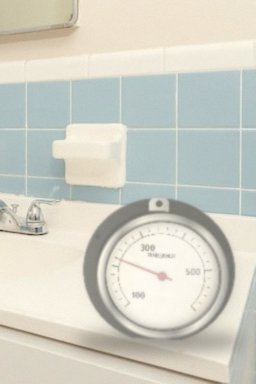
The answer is 220 °F
